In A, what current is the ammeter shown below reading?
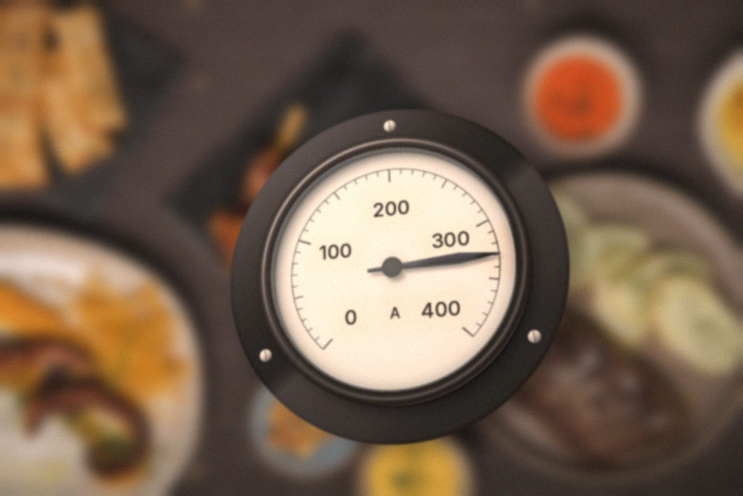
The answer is 330 A
